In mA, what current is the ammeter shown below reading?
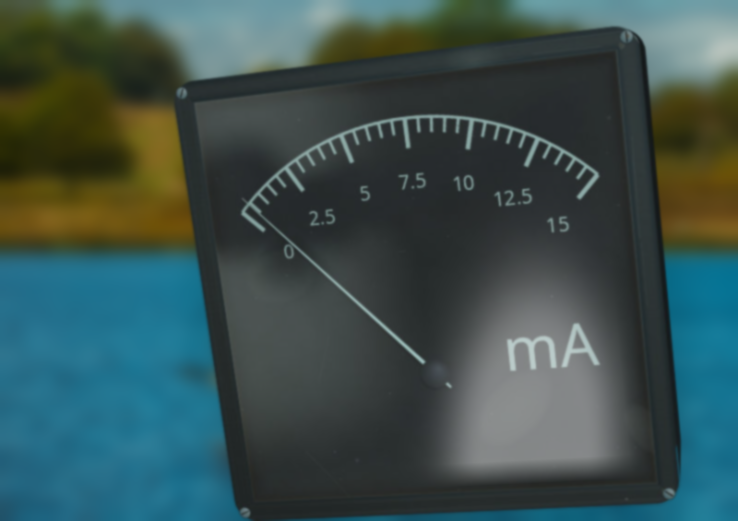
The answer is 0.5 mA
